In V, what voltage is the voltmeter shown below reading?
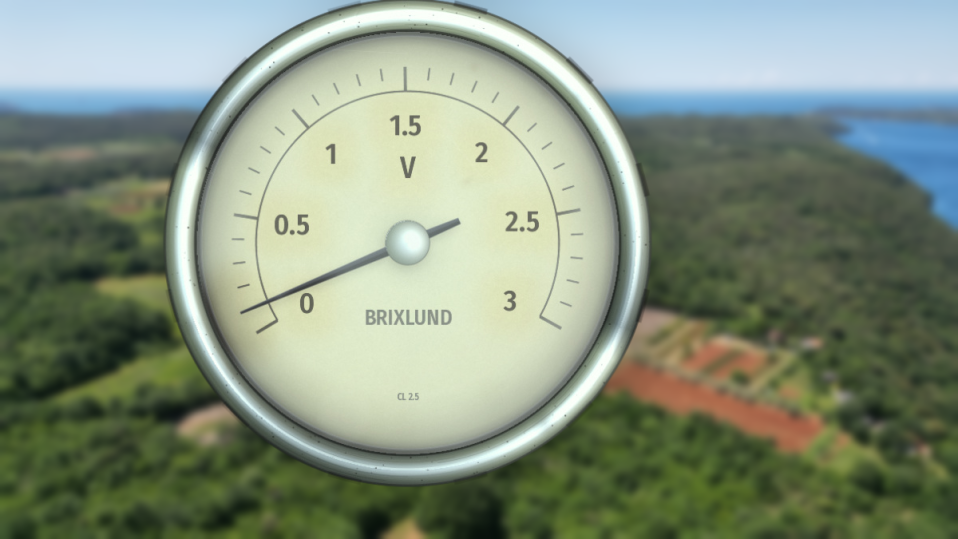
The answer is 0.1 V
